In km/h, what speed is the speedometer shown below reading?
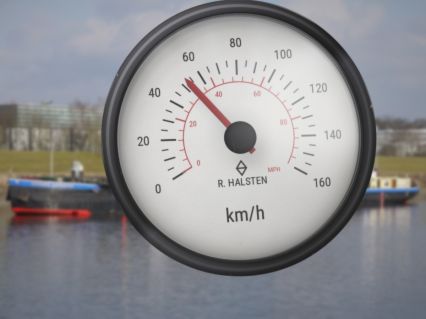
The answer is 52.5 km/h
